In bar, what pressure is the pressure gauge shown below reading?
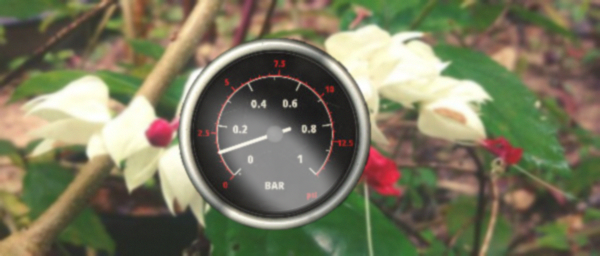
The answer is 0.1 bar
